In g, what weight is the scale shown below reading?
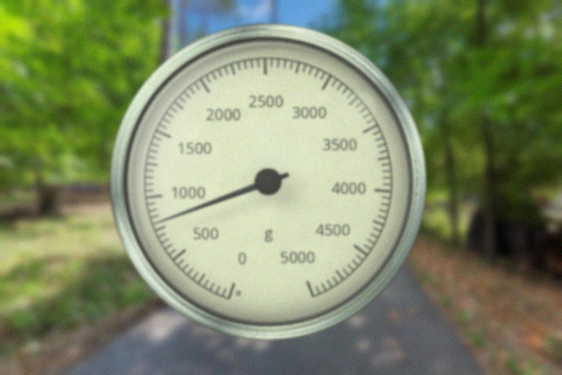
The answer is 800 g
